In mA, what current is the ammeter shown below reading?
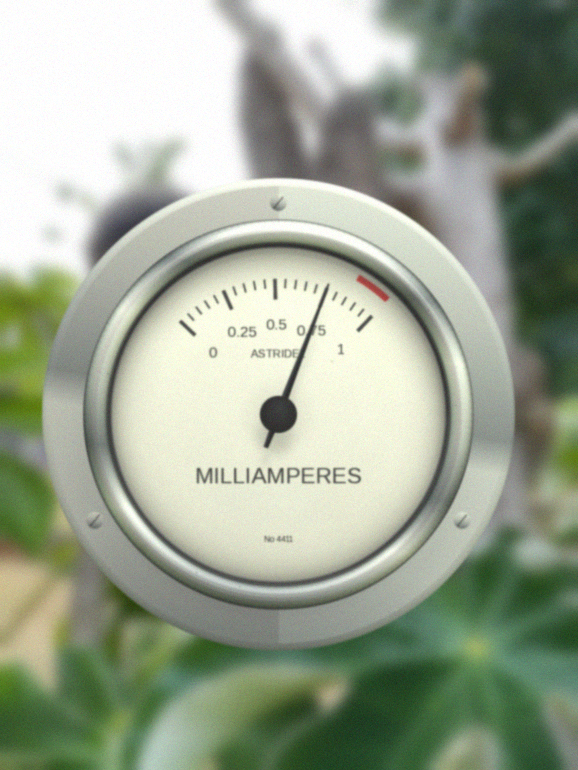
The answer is 0.75 mA
